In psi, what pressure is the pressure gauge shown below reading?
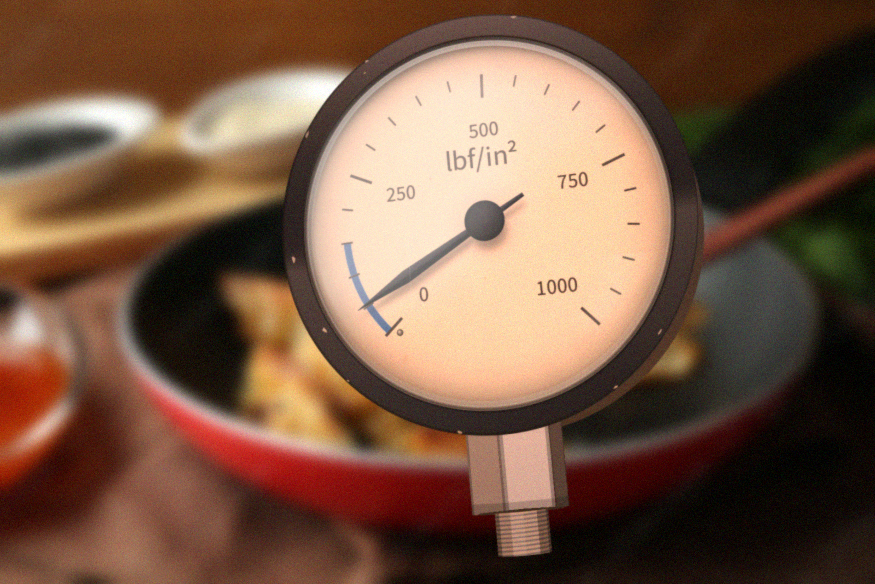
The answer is 50 psi
